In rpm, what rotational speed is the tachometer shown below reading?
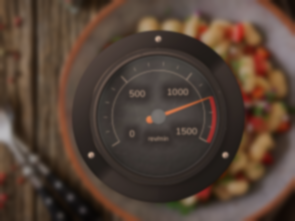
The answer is 1200 rpm
